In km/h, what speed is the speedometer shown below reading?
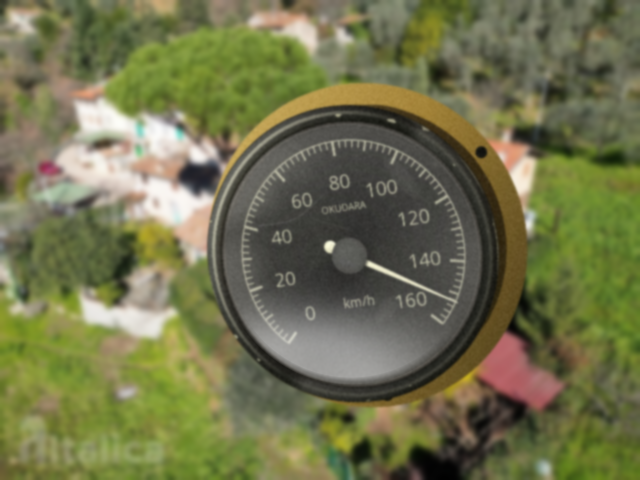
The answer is 152 km/h
